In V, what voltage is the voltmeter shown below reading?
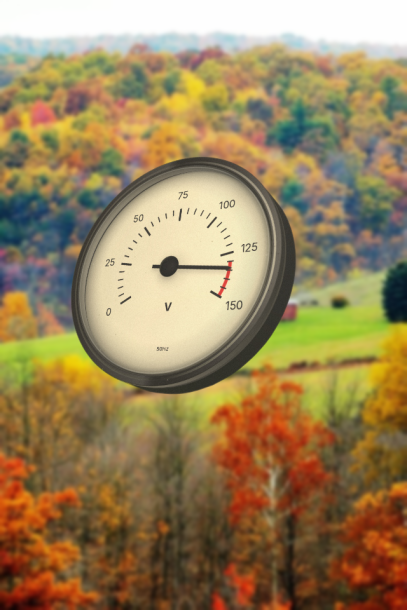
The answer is 135 V
